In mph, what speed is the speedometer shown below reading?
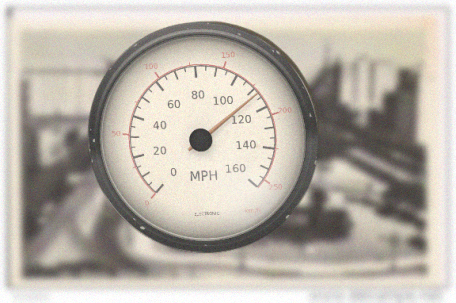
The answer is 112.5 mph
